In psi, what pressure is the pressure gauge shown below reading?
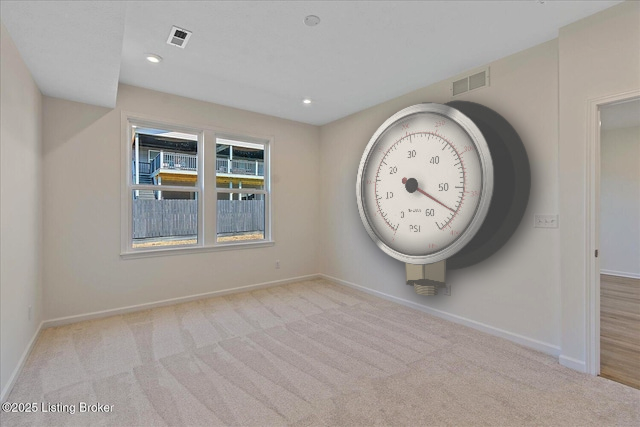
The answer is 55 psi
